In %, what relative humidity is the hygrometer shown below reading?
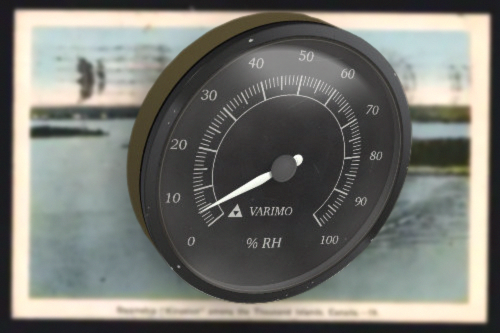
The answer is 5 %
